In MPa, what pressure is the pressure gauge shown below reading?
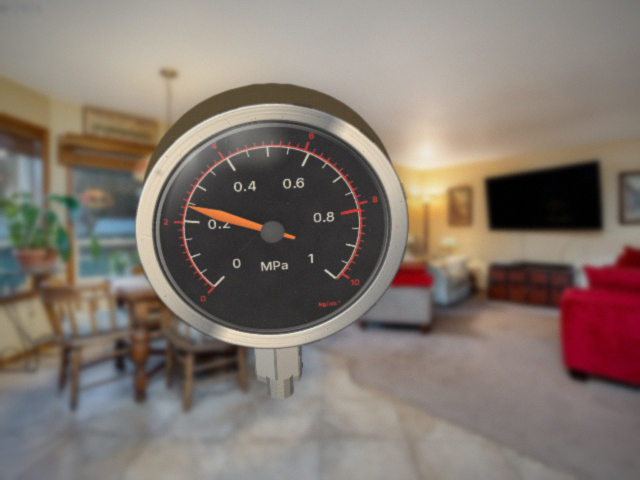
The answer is 0.25 MPa
